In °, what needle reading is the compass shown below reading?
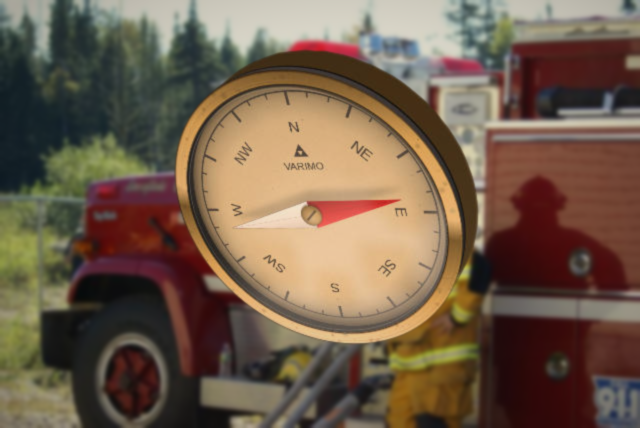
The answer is 80 °
